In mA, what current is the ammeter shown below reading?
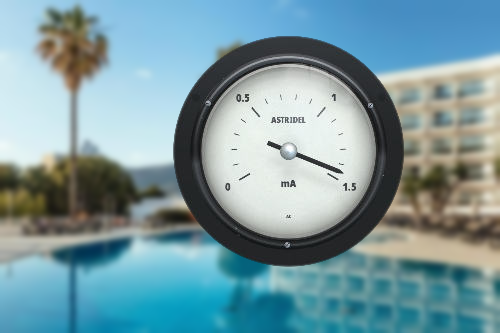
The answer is 1.45 mA
